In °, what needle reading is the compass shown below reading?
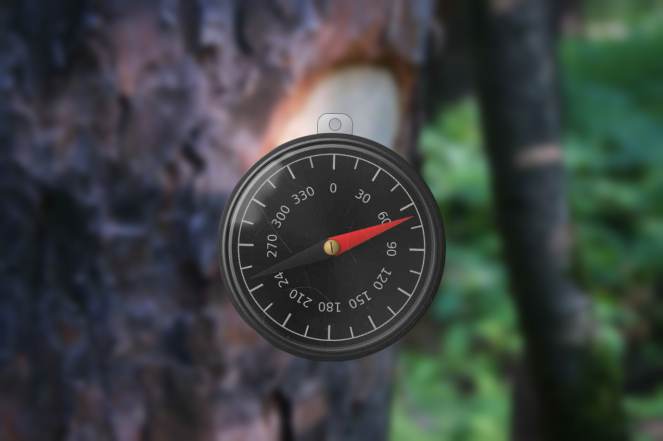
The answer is 67.5 °
